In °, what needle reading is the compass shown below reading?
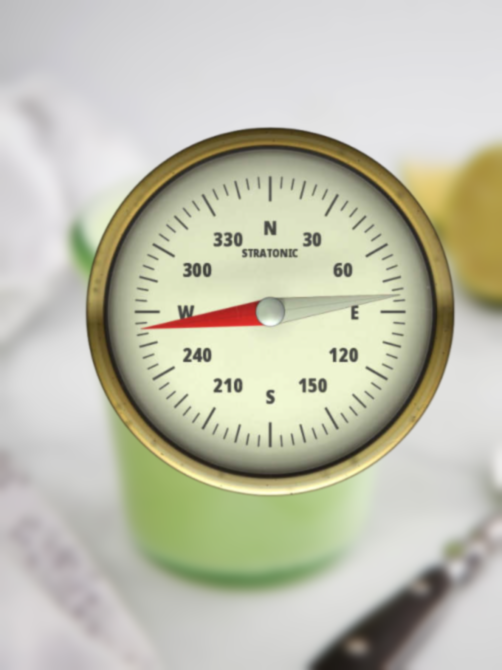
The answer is 262.5 °
